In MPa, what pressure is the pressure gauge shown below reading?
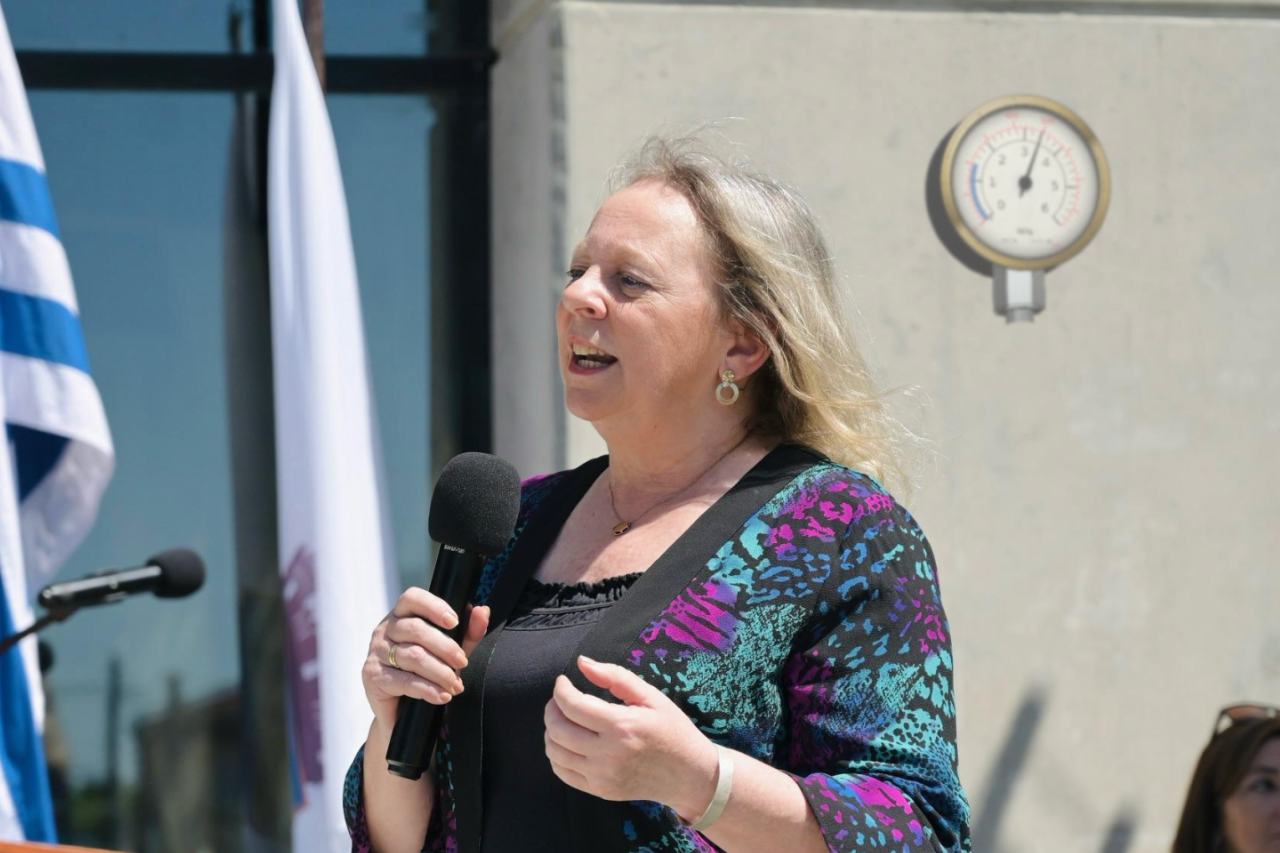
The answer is 3.4 MPa
